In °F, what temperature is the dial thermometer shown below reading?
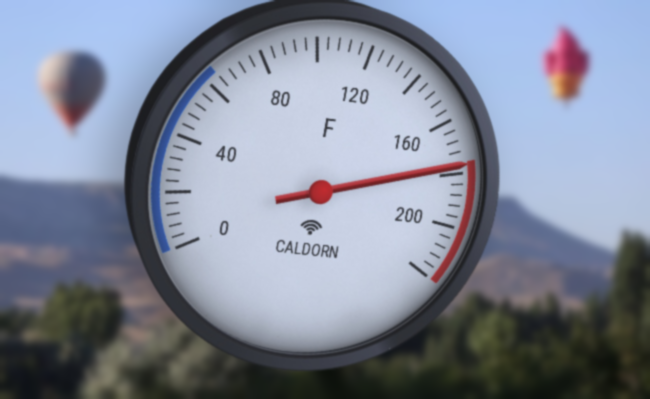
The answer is 176 °F
